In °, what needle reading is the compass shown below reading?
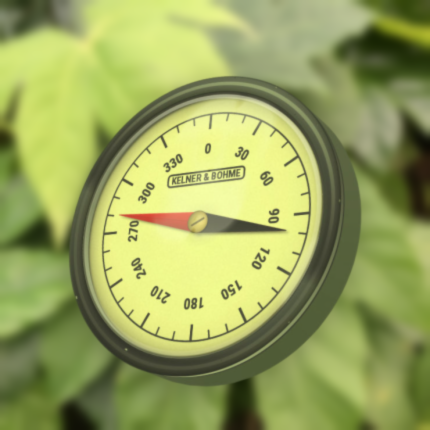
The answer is 280 °
